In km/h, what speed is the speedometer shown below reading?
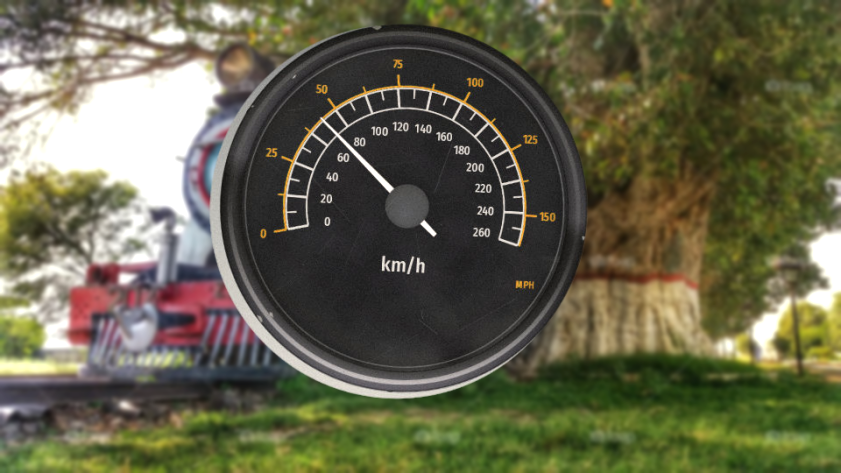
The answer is 70 km/h
